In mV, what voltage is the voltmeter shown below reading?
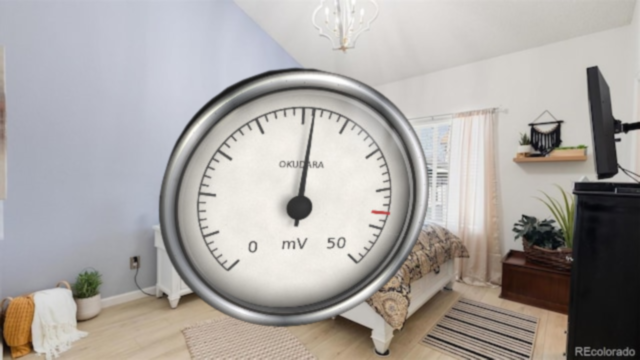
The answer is 26 mV
